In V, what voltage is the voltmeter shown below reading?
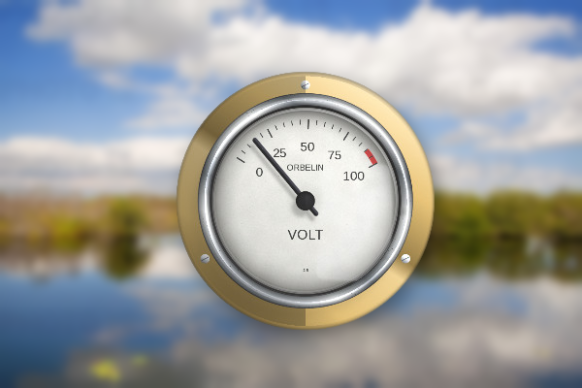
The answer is 15 V
